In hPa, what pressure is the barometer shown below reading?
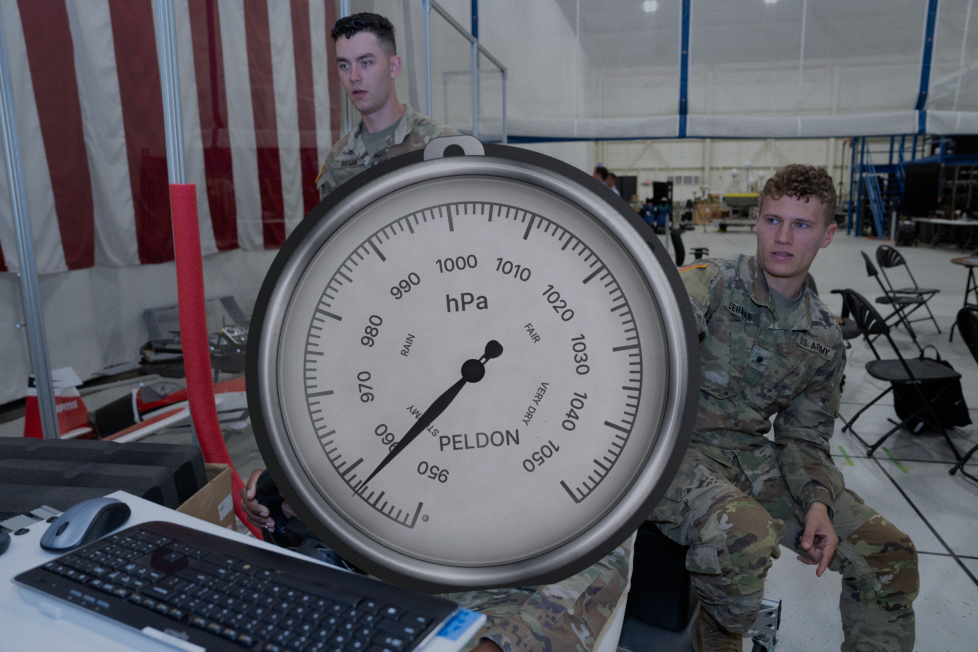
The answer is 957.5 hPa
